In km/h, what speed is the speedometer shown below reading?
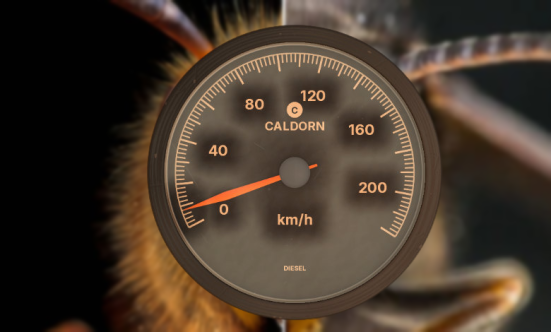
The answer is 8 km/h
